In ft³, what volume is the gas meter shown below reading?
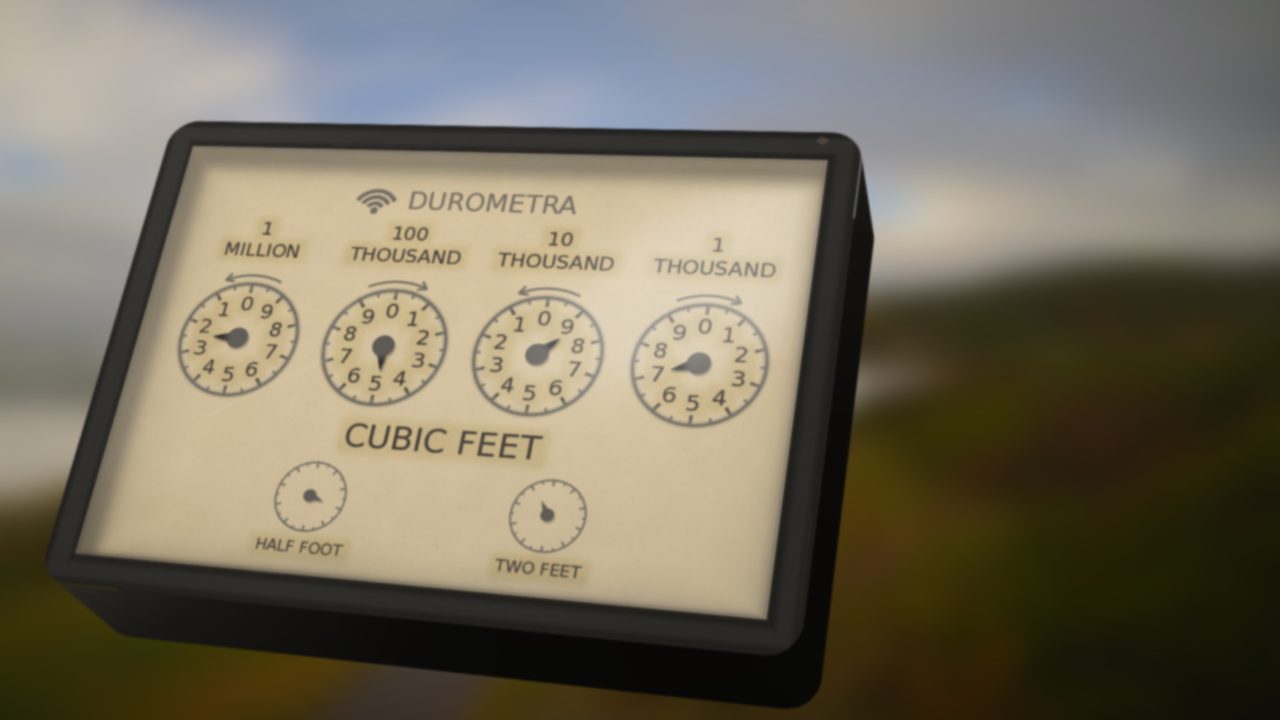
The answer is 248700 ft³
